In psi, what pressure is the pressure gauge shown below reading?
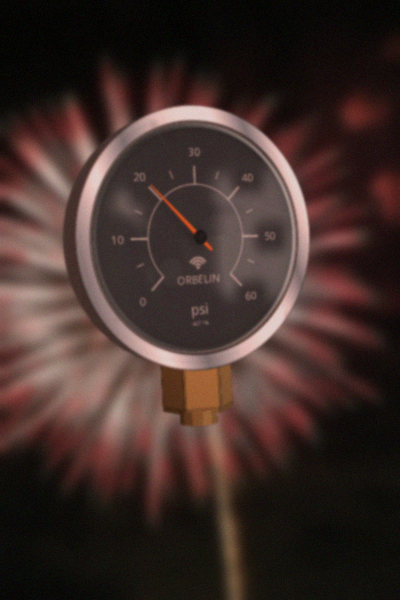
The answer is 20 psi
